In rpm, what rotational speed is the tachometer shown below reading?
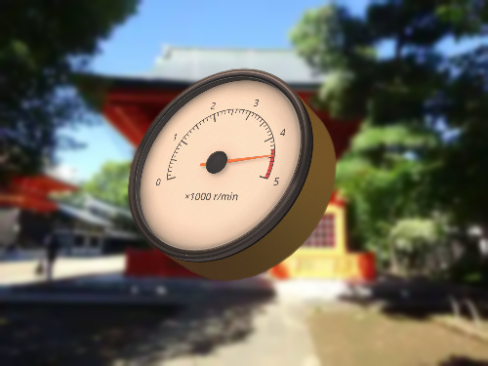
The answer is 4500 rpm
